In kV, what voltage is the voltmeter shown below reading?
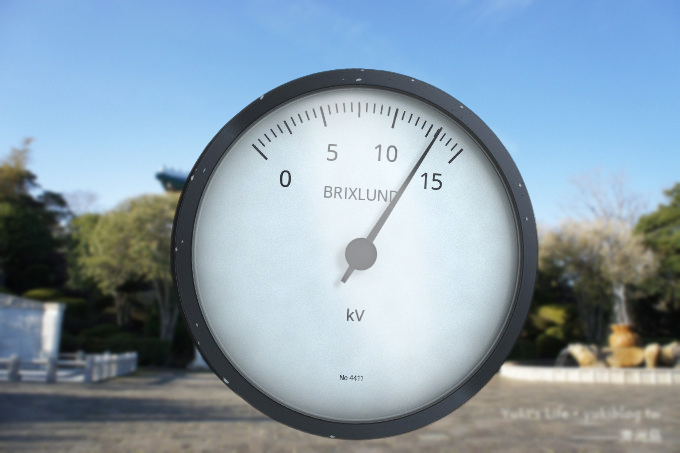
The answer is 13 kV
